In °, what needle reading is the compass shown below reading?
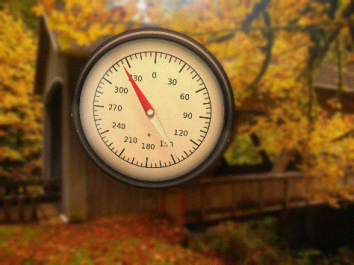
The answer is 325 °
